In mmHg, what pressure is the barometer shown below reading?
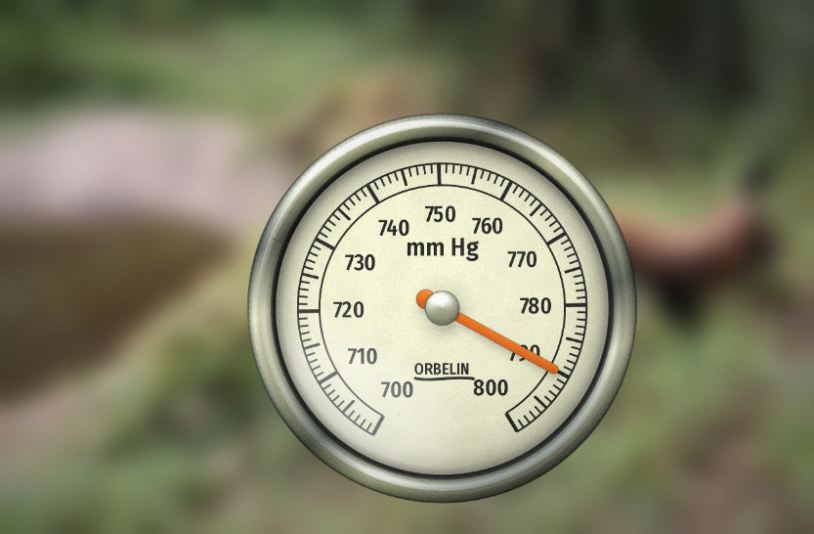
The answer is 790 mmHg
